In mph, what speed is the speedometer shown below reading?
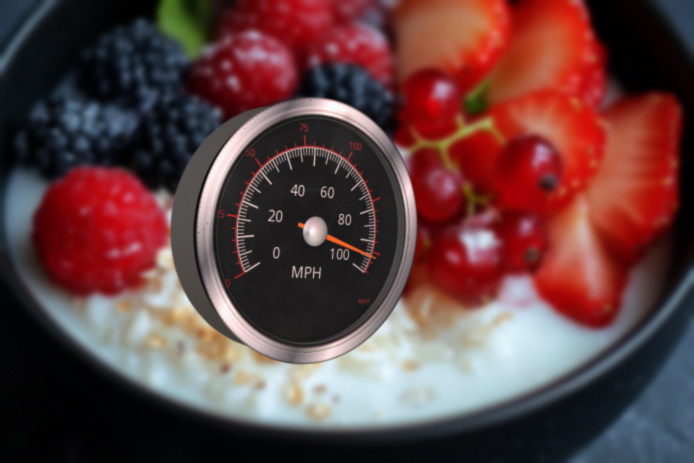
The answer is 95 mph
